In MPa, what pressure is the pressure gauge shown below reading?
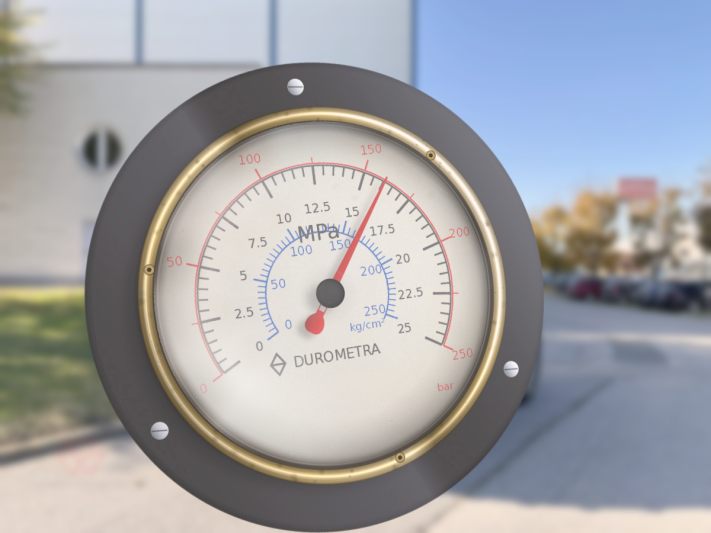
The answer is 16 MPa
